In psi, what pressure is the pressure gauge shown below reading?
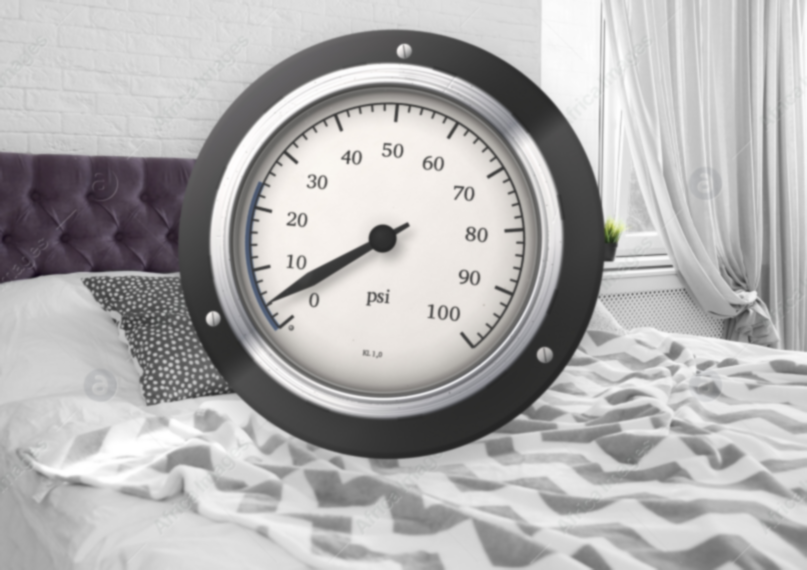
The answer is 4 psi
